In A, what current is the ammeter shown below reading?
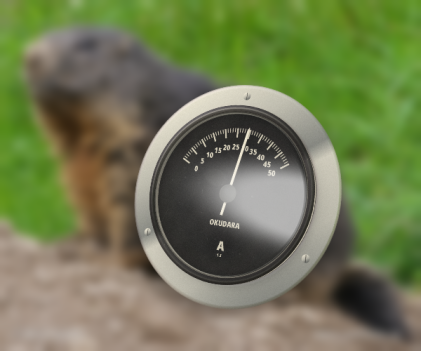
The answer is 30 A
